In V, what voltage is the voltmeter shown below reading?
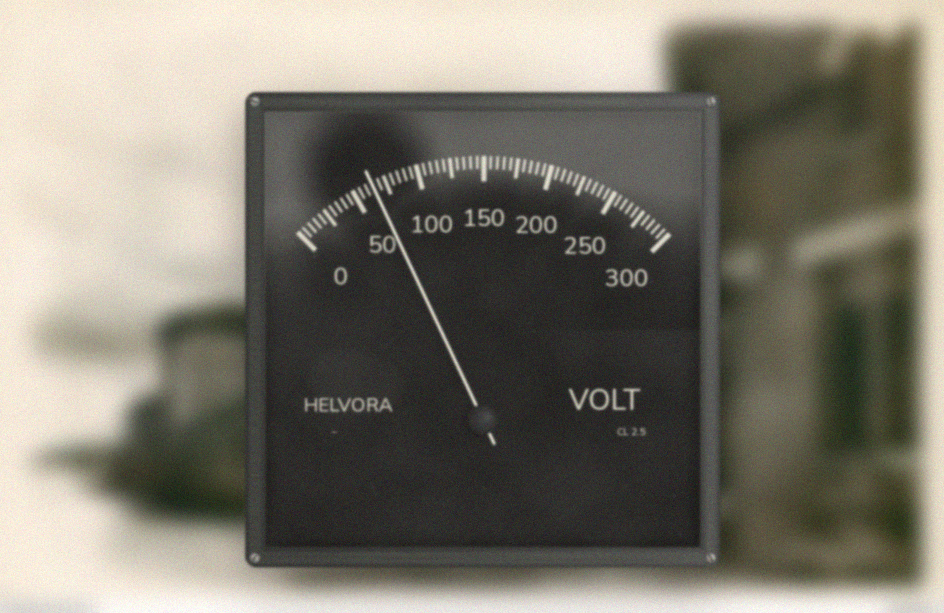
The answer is 65 V
